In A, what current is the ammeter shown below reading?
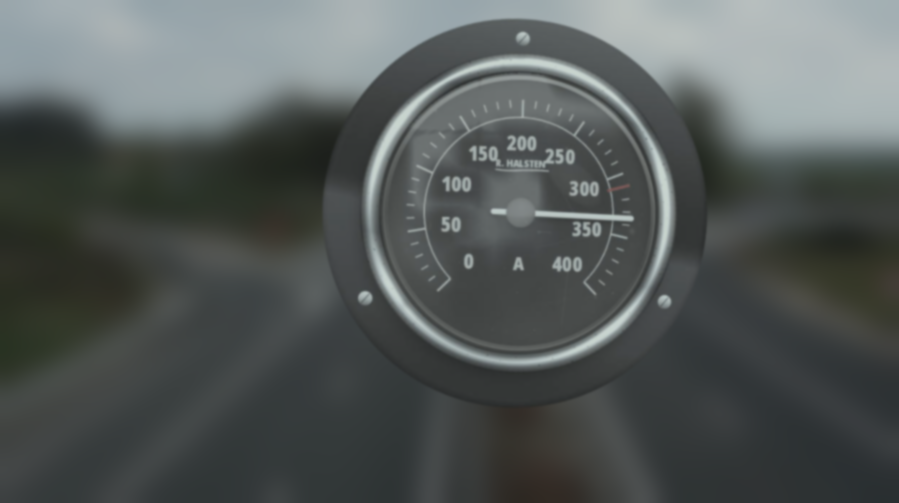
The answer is 335 A
